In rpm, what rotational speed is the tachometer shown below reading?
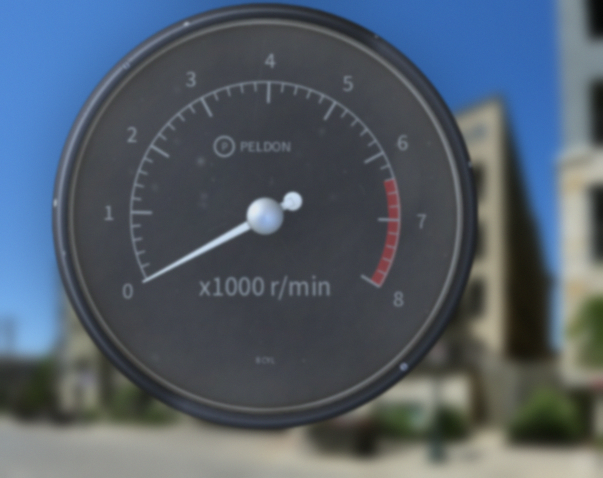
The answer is 0 rpm
